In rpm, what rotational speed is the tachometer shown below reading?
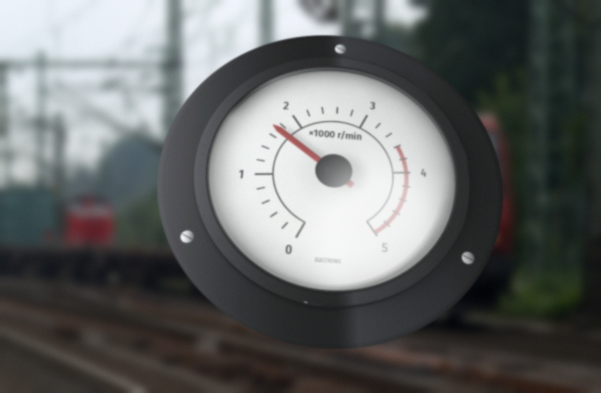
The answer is 1700 rpm
